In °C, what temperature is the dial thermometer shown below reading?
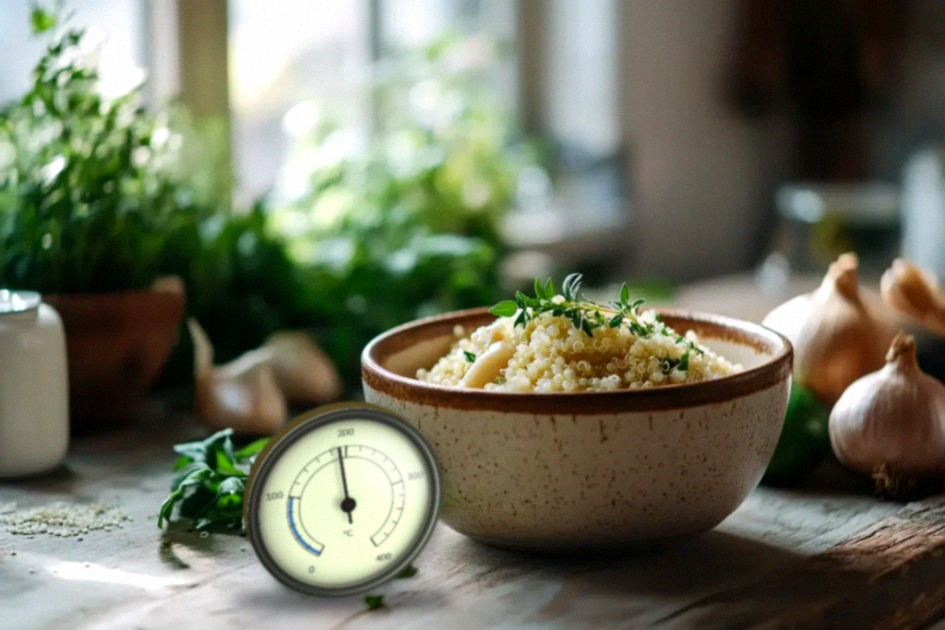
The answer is 190 °C
